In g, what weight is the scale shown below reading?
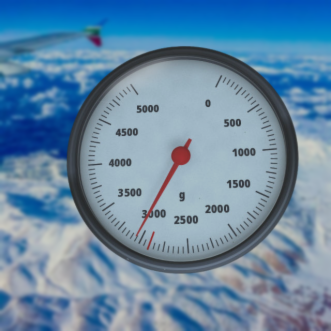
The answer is 3050 g
